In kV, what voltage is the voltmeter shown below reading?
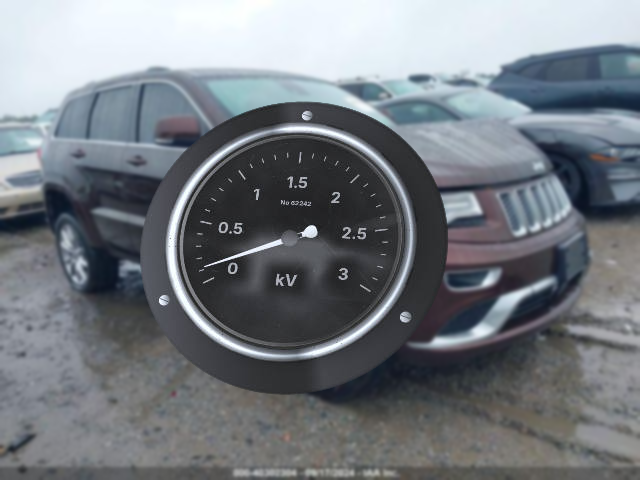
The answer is 0.1 kV
